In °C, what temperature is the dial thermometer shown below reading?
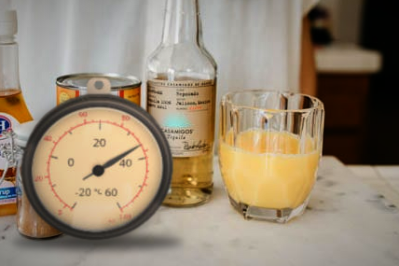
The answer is 35 °C
